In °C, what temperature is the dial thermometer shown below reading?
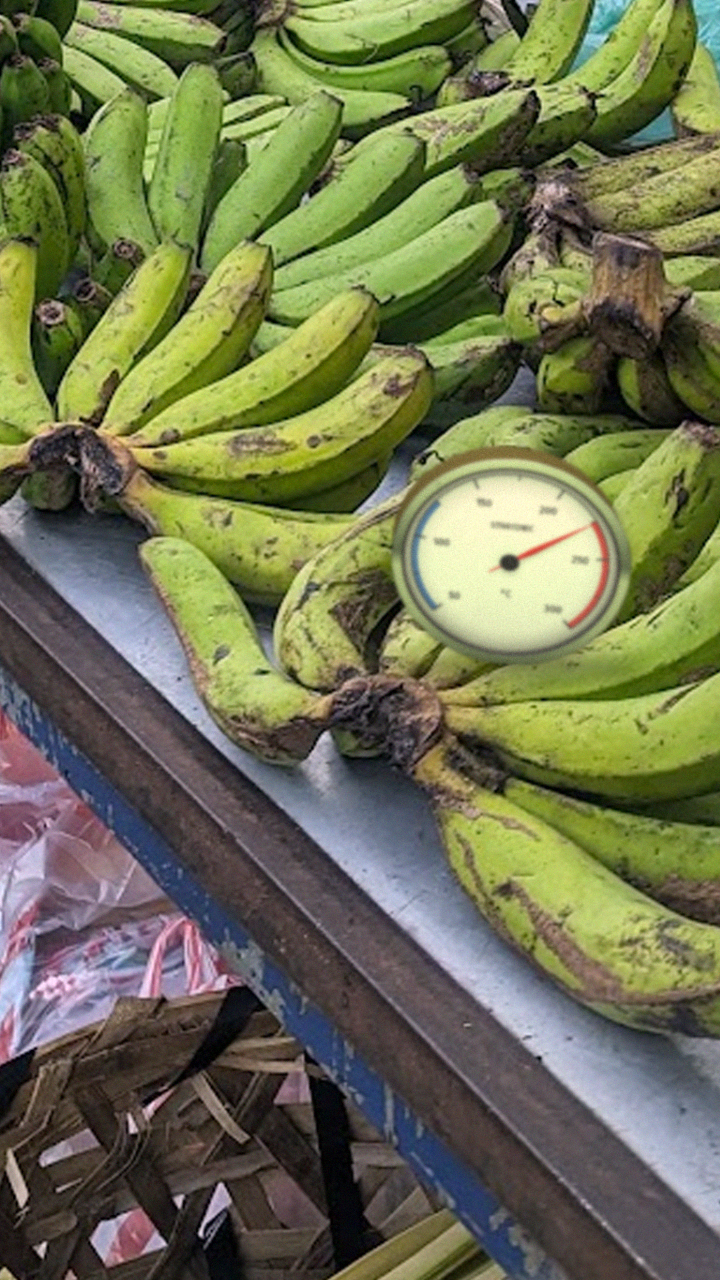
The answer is 225 °C
